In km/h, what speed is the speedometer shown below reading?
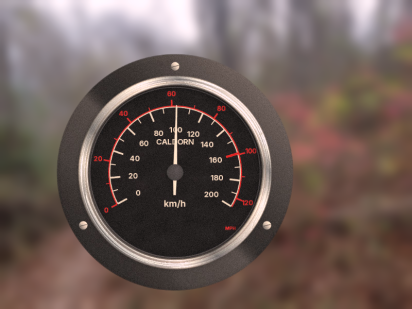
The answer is 100 km/h
